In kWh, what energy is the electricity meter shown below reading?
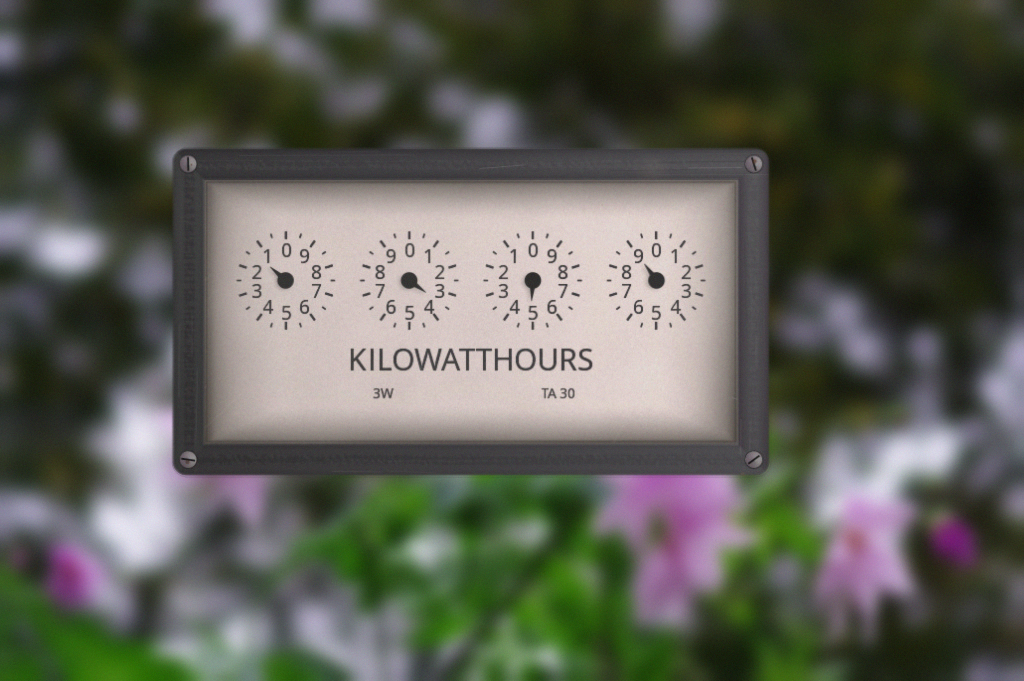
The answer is 1349 kWh
